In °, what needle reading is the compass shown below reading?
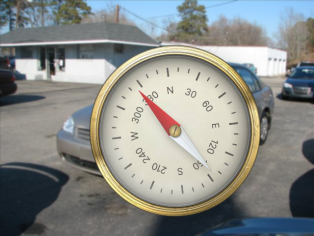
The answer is 325 °
